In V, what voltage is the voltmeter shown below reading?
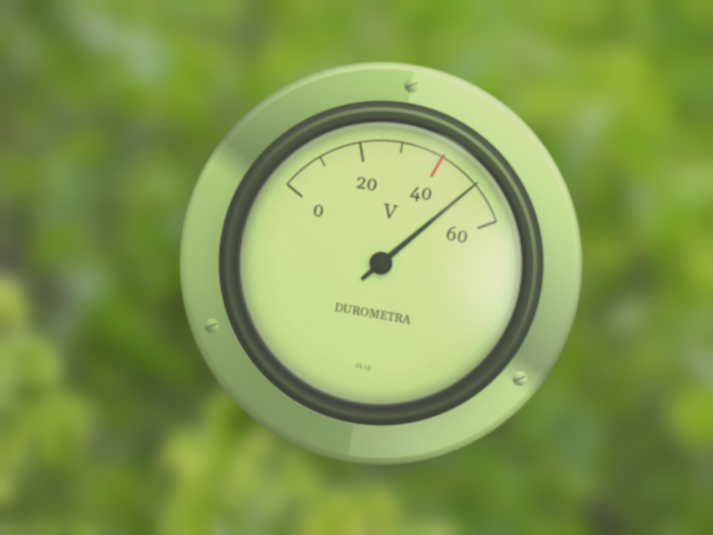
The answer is 50 V
